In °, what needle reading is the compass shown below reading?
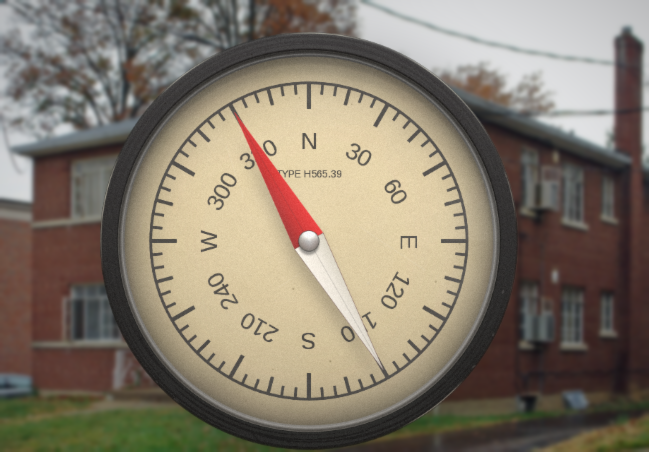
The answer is 330 °
